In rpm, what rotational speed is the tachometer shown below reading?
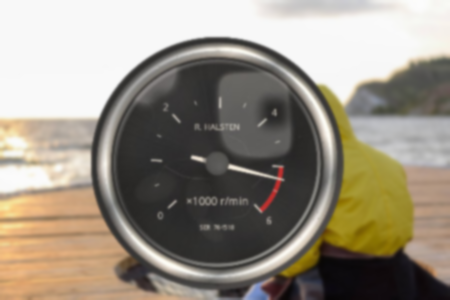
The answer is 5250 rpm
